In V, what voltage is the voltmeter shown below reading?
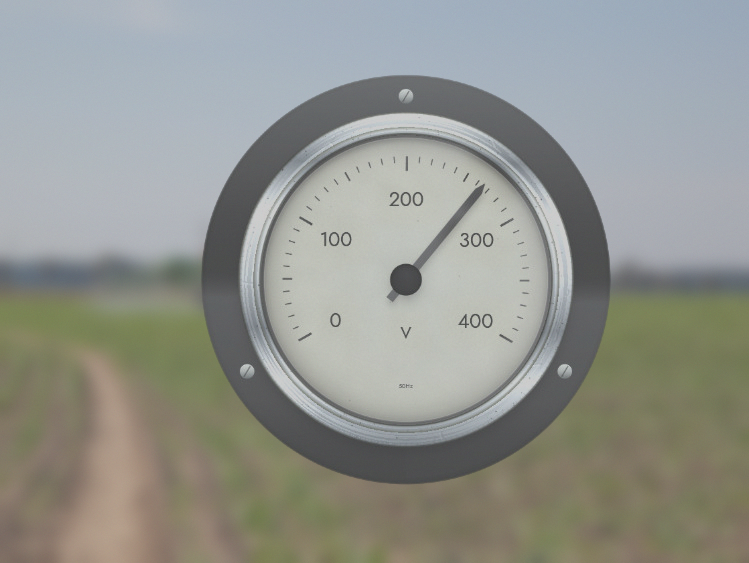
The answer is 265 V
